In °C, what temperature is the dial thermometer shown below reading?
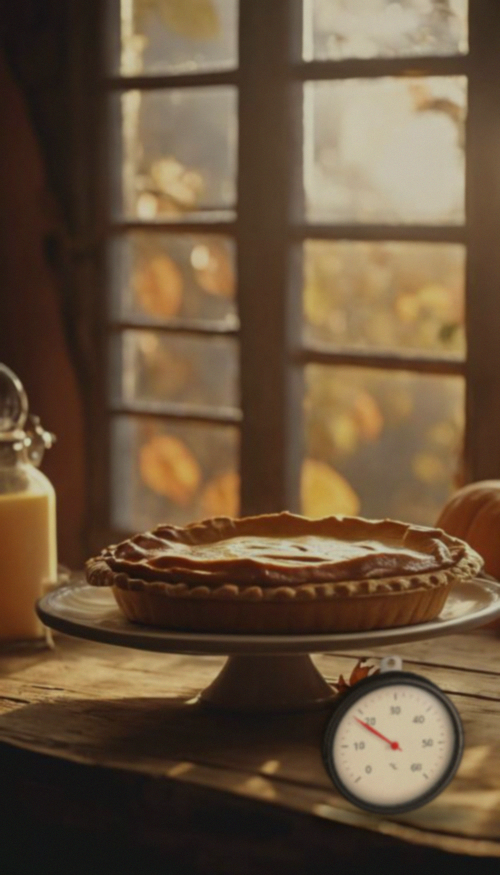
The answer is 18 °C
